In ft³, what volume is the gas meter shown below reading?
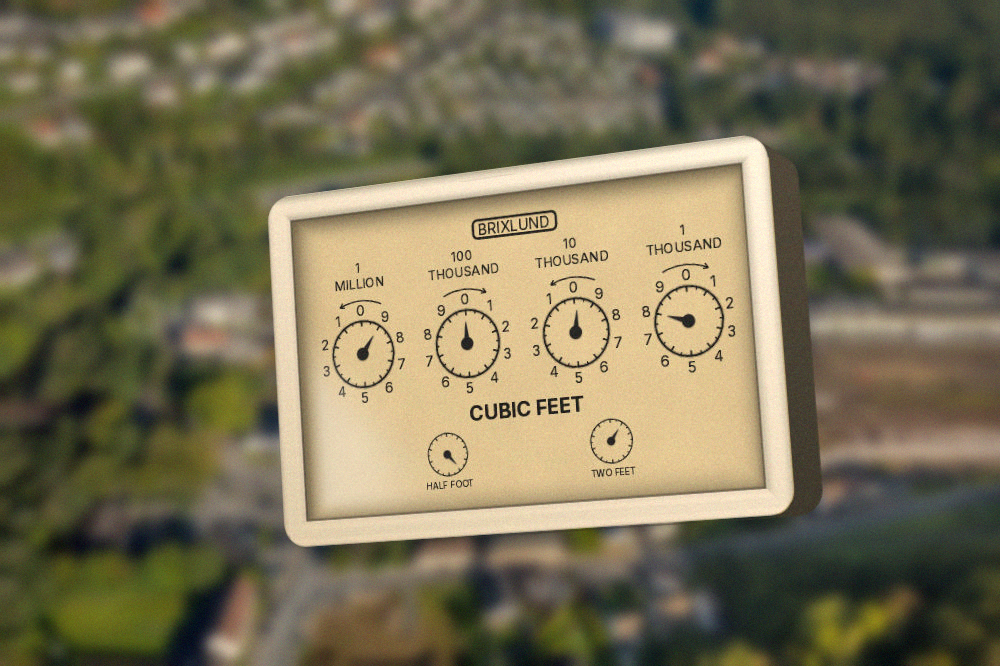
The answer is 899800 ft³
